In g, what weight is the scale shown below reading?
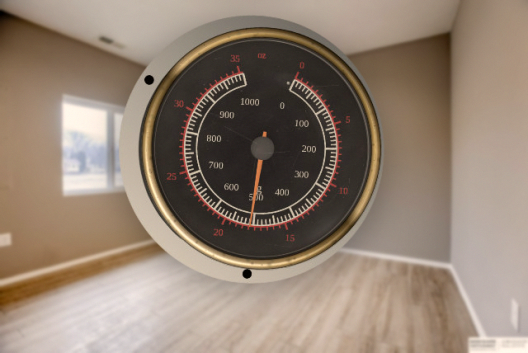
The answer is 510 g
